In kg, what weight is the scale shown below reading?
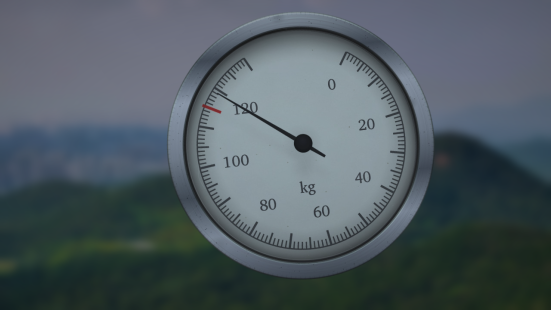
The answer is 119 kg
